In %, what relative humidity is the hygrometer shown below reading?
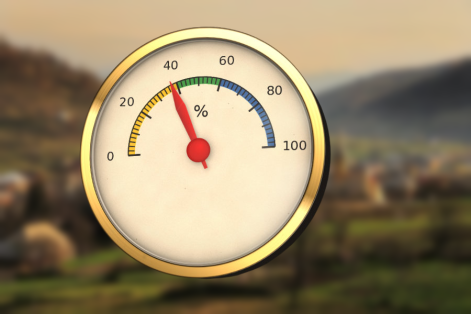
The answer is 38 %
